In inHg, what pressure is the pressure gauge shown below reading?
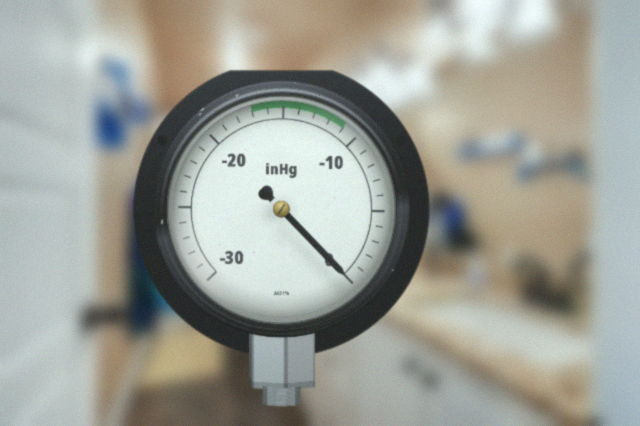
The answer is 0 inHg
